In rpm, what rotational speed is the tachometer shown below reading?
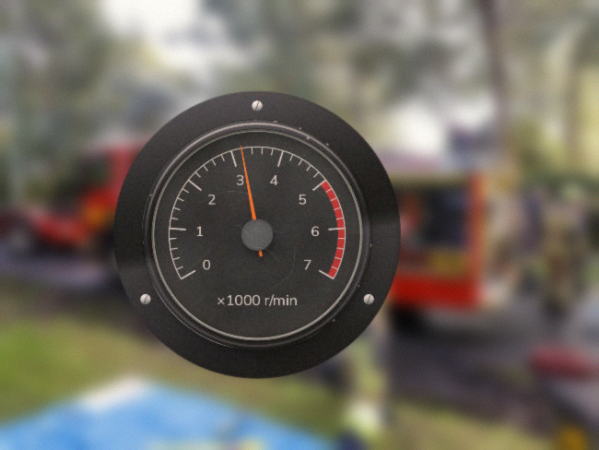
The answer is 3200 rpm
